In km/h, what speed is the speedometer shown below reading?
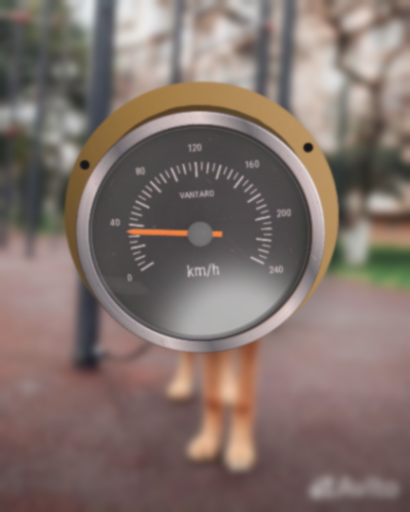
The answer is 35 km/h
